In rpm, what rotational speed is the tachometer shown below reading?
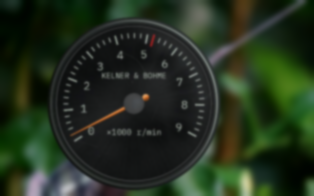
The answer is 200 rpm
